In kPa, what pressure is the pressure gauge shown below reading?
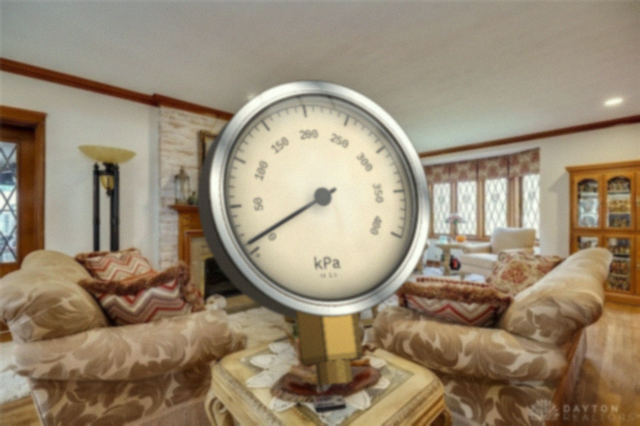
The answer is 10 kPa
